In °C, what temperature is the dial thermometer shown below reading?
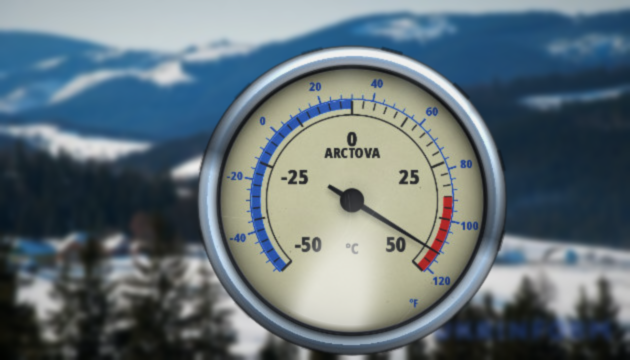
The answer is 45 °C
